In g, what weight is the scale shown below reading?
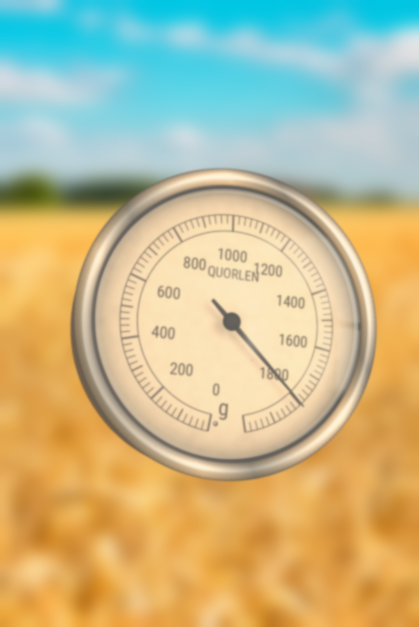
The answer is 1800 g
